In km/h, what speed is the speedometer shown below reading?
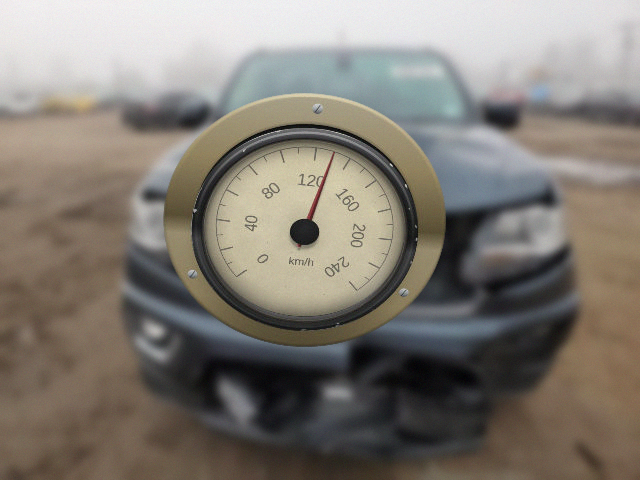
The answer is 130 km/h
